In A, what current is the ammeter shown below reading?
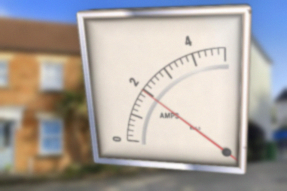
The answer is 2 A
